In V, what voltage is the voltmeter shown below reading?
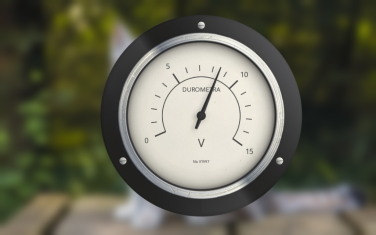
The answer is 8.5 V
